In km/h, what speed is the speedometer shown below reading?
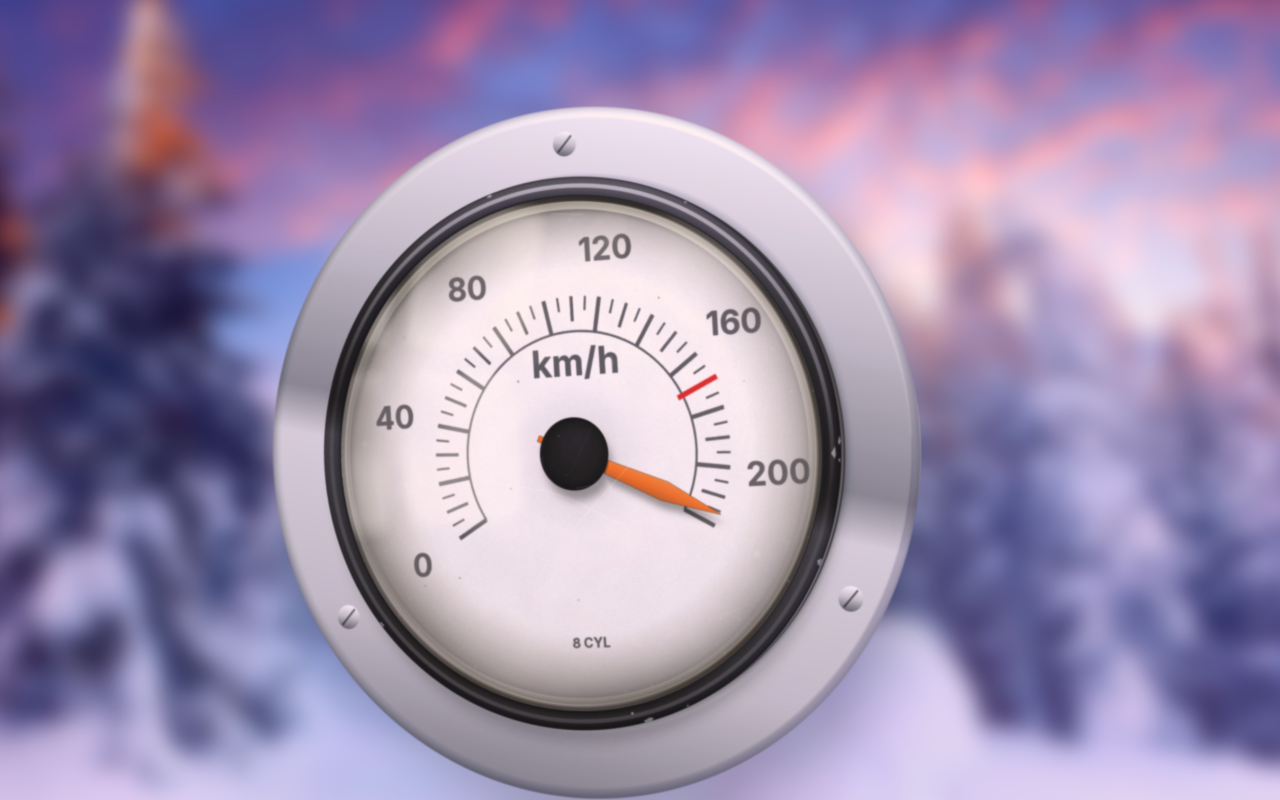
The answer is 215 km/h
